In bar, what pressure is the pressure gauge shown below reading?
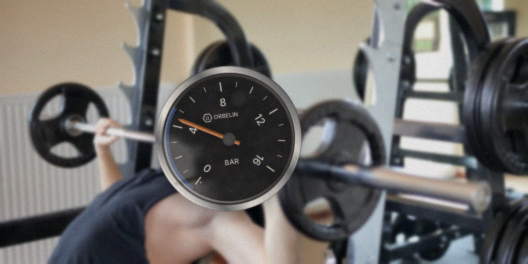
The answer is 4.5 bar
